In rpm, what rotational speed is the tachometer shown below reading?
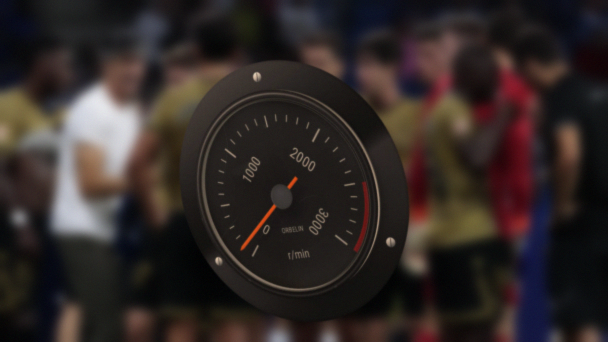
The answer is 100 rpm
